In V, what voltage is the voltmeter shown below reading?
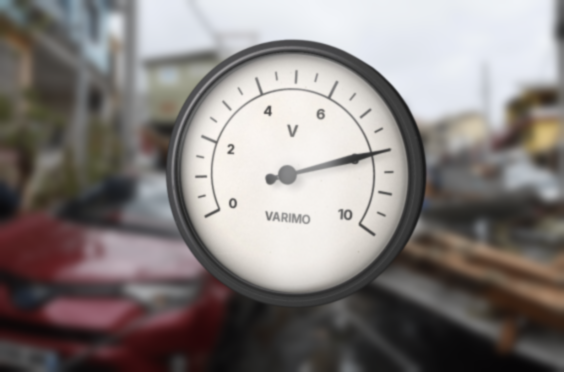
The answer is 8 V
